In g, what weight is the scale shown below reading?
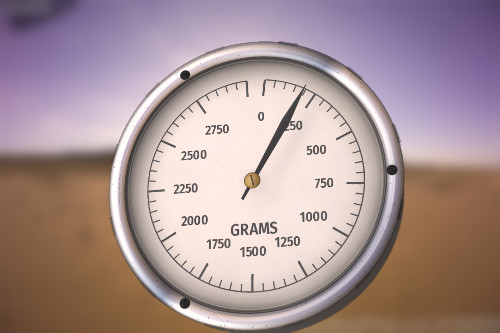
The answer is 200 g
